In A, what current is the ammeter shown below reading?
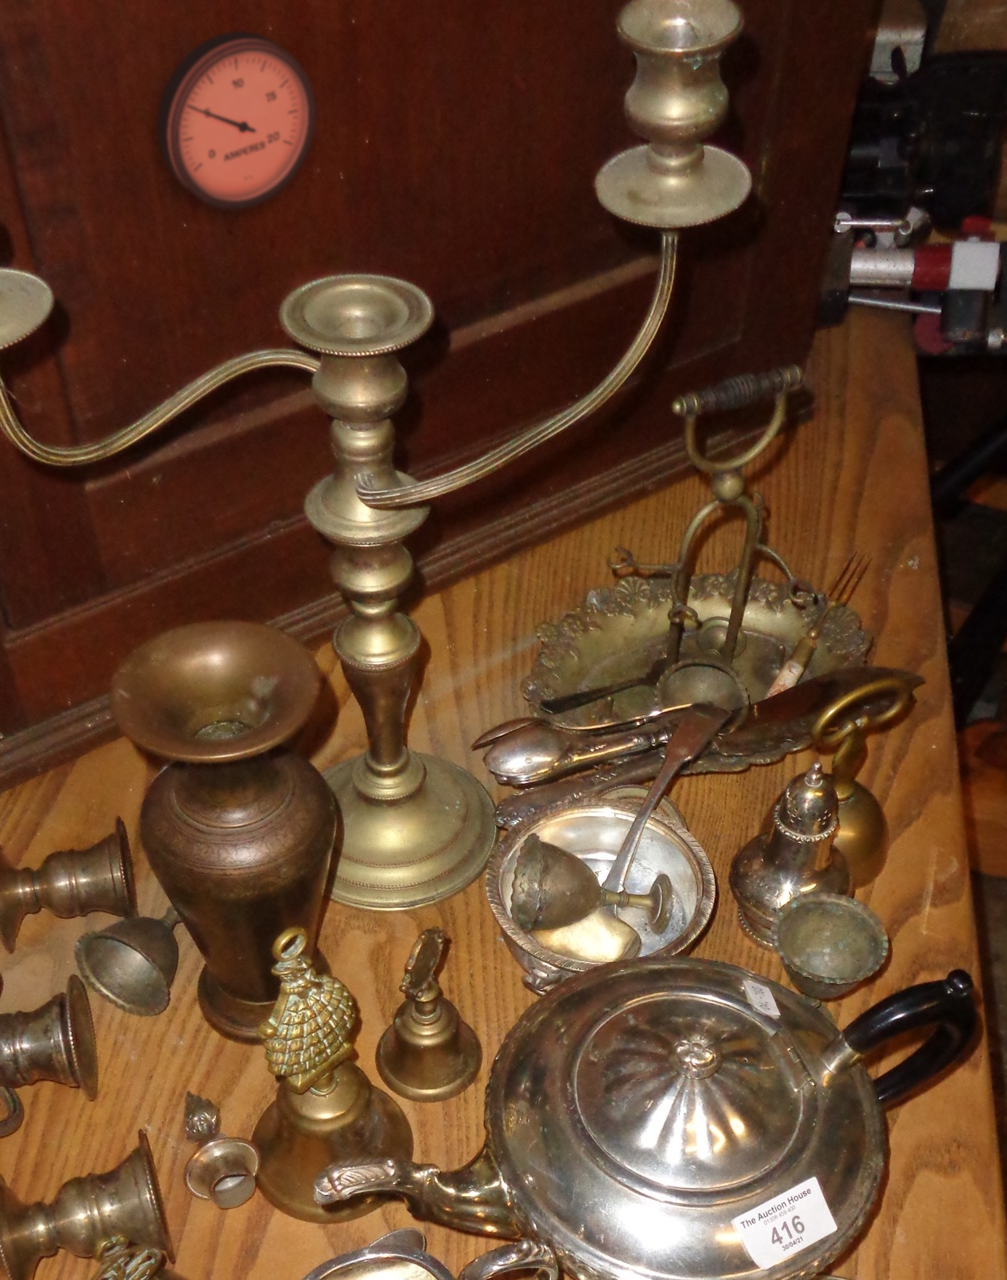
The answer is 5 A
